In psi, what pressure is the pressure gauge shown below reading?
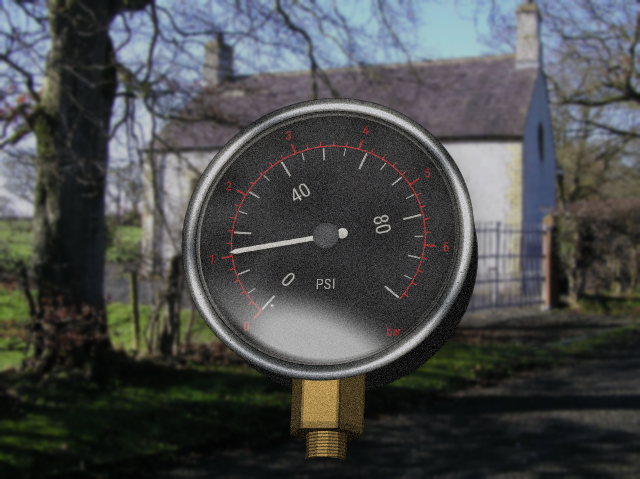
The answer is 15 psi
